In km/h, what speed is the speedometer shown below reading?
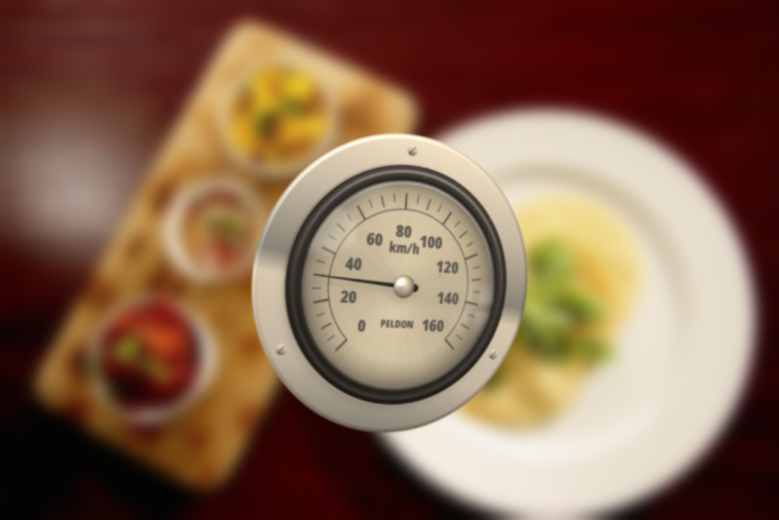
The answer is 30 km/h
